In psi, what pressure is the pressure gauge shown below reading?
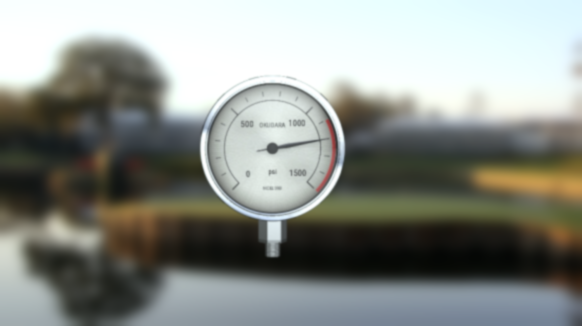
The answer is 1200 psi
